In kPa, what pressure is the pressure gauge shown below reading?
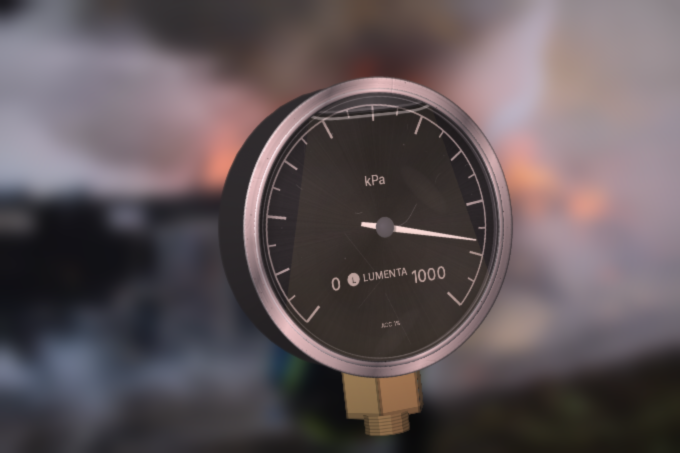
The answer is 875 kPa
